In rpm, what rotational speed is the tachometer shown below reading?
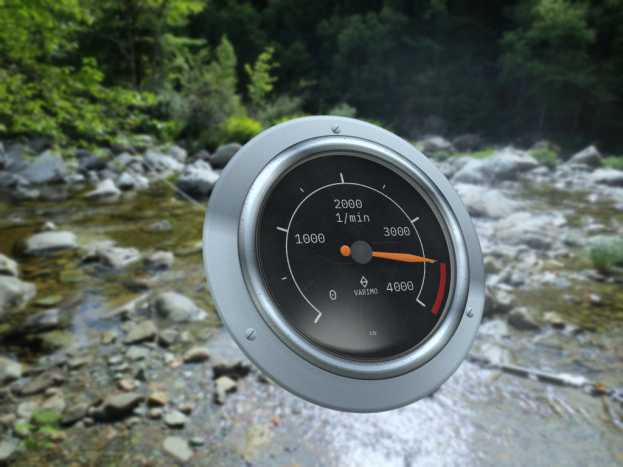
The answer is 3500 rpm
